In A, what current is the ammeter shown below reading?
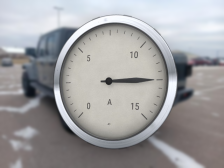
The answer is 12.5 A
